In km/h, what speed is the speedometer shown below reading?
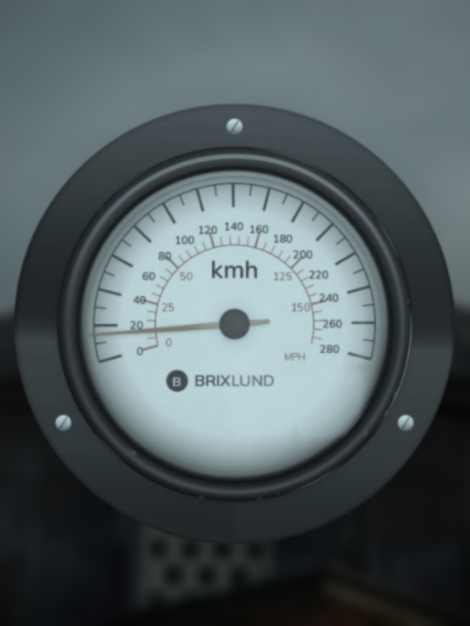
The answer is 15 km/h
